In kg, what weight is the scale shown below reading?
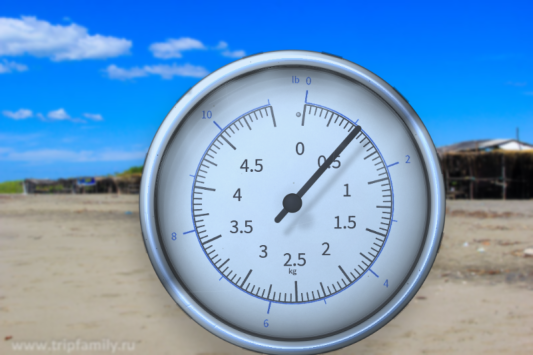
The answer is 0.5 kg
